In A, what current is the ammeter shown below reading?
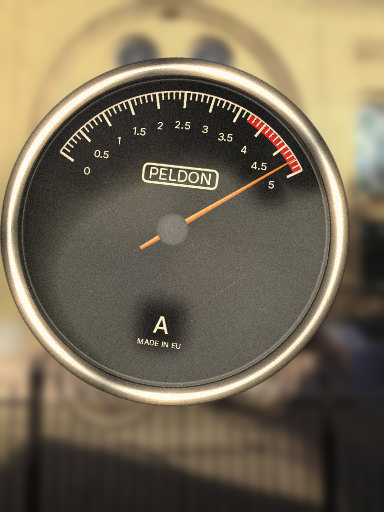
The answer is 4.8 A
